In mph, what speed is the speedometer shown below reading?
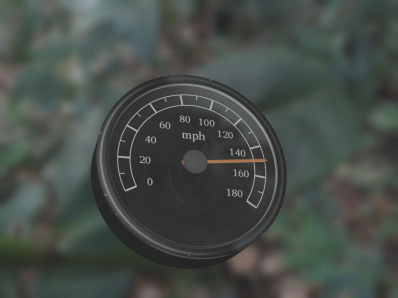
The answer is 150 mph
